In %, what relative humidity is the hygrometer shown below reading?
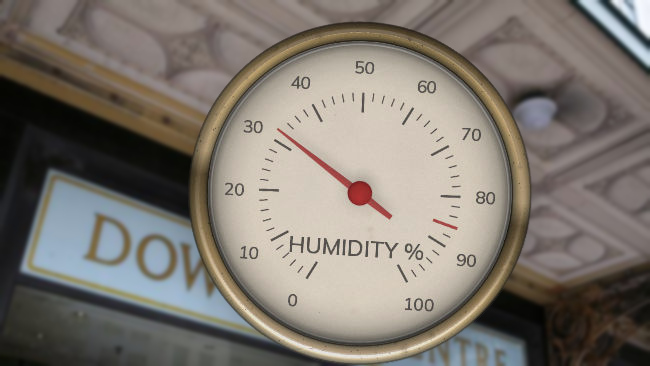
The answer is 32 %
